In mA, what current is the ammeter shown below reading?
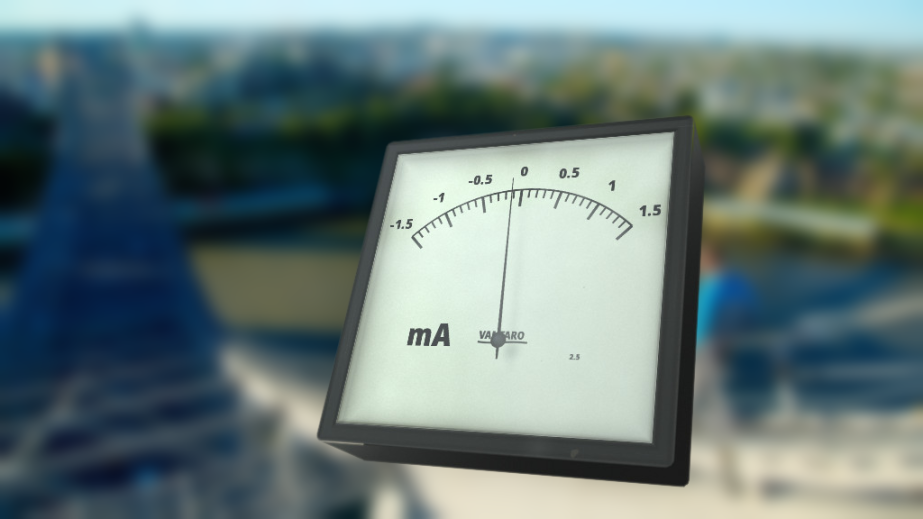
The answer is -0.1 mA
